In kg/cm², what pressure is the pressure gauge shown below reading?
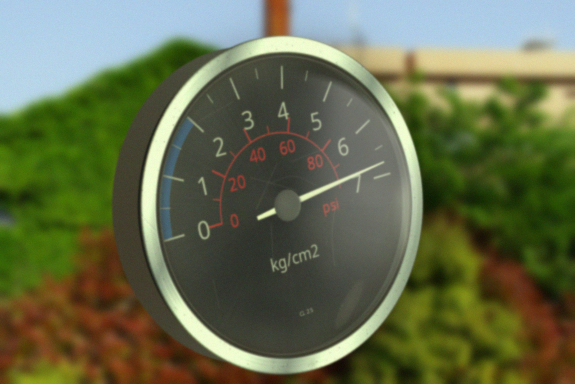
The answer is 6.75 kg/cm²
